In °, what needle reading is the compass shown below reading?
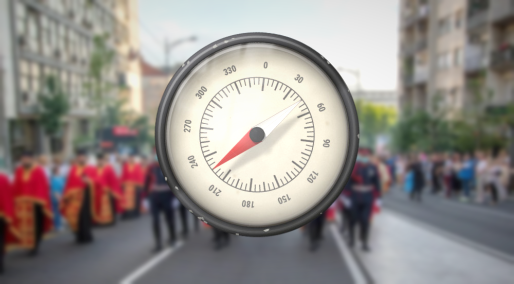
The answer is 225 °
